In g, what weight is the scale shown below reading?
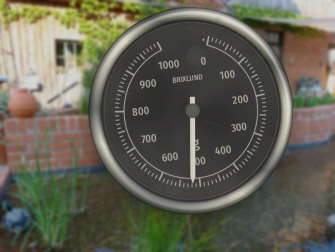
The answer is 520 g
